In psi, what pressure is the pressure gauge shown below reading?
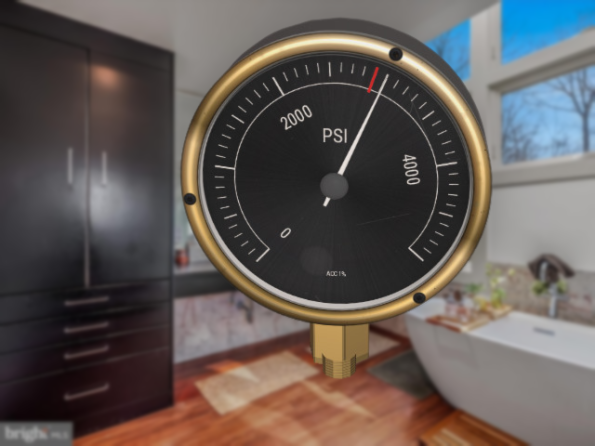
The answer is 3000 psi
